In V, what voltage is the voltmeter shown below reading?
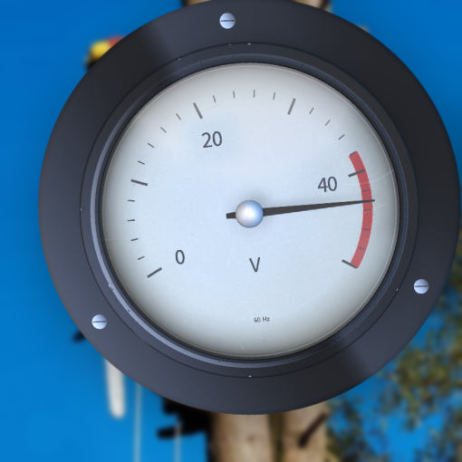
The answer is 43 V
